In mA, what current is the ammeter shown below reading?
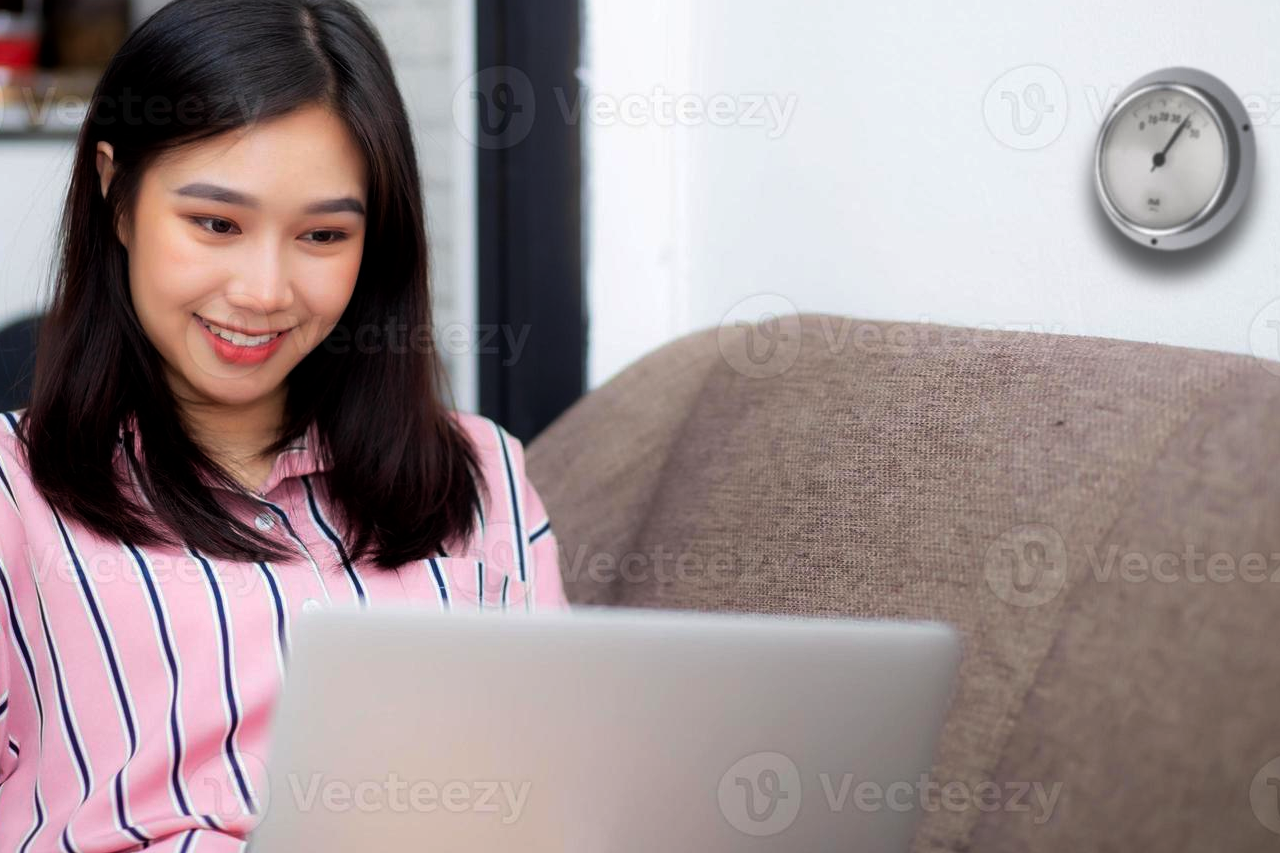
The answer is 40 mA
